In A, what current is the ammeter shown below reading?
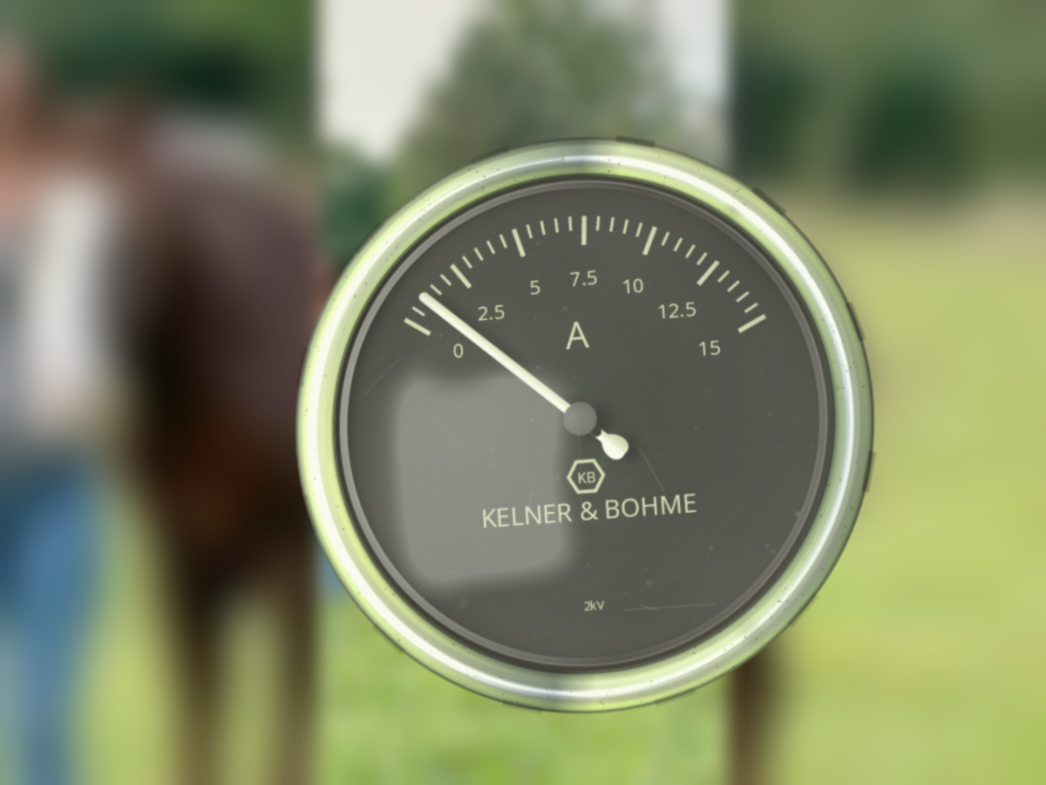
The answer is 1 A
